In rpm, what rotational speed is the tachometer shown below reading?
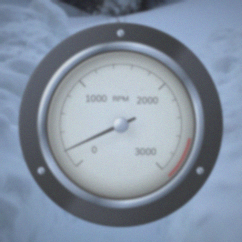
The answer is 200 rpm
